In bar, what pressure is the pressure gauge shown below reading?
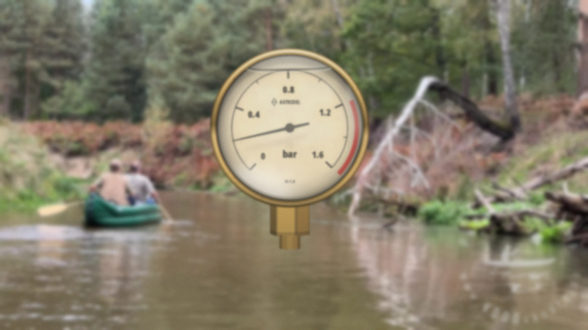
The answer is 0.2 bar
